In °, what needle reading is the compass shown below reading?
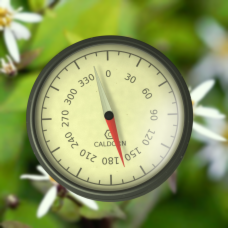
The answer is 165 °
